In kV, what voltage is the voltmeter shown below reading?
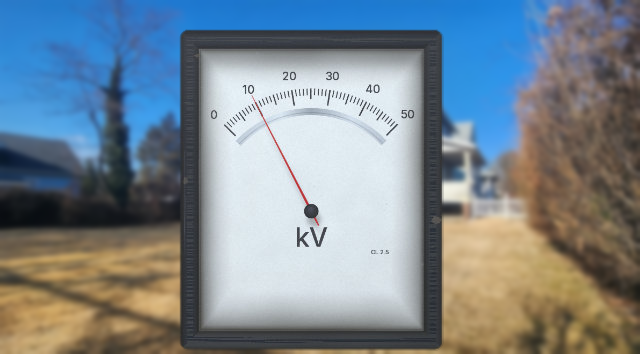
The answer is 10 kV
